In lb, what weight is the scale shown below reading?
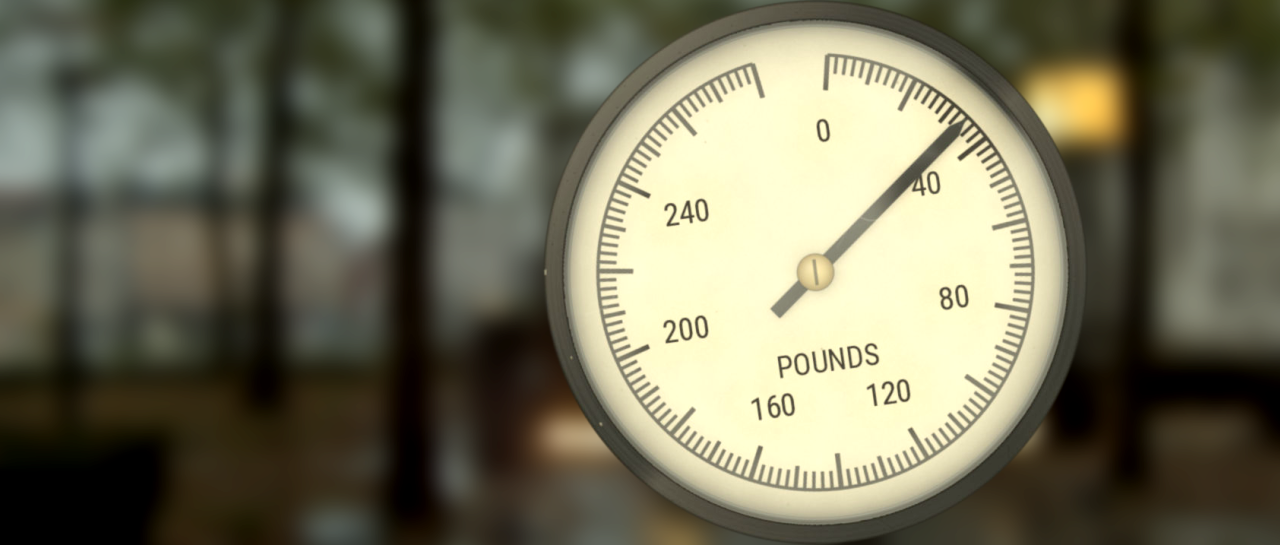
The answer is 34 lb
